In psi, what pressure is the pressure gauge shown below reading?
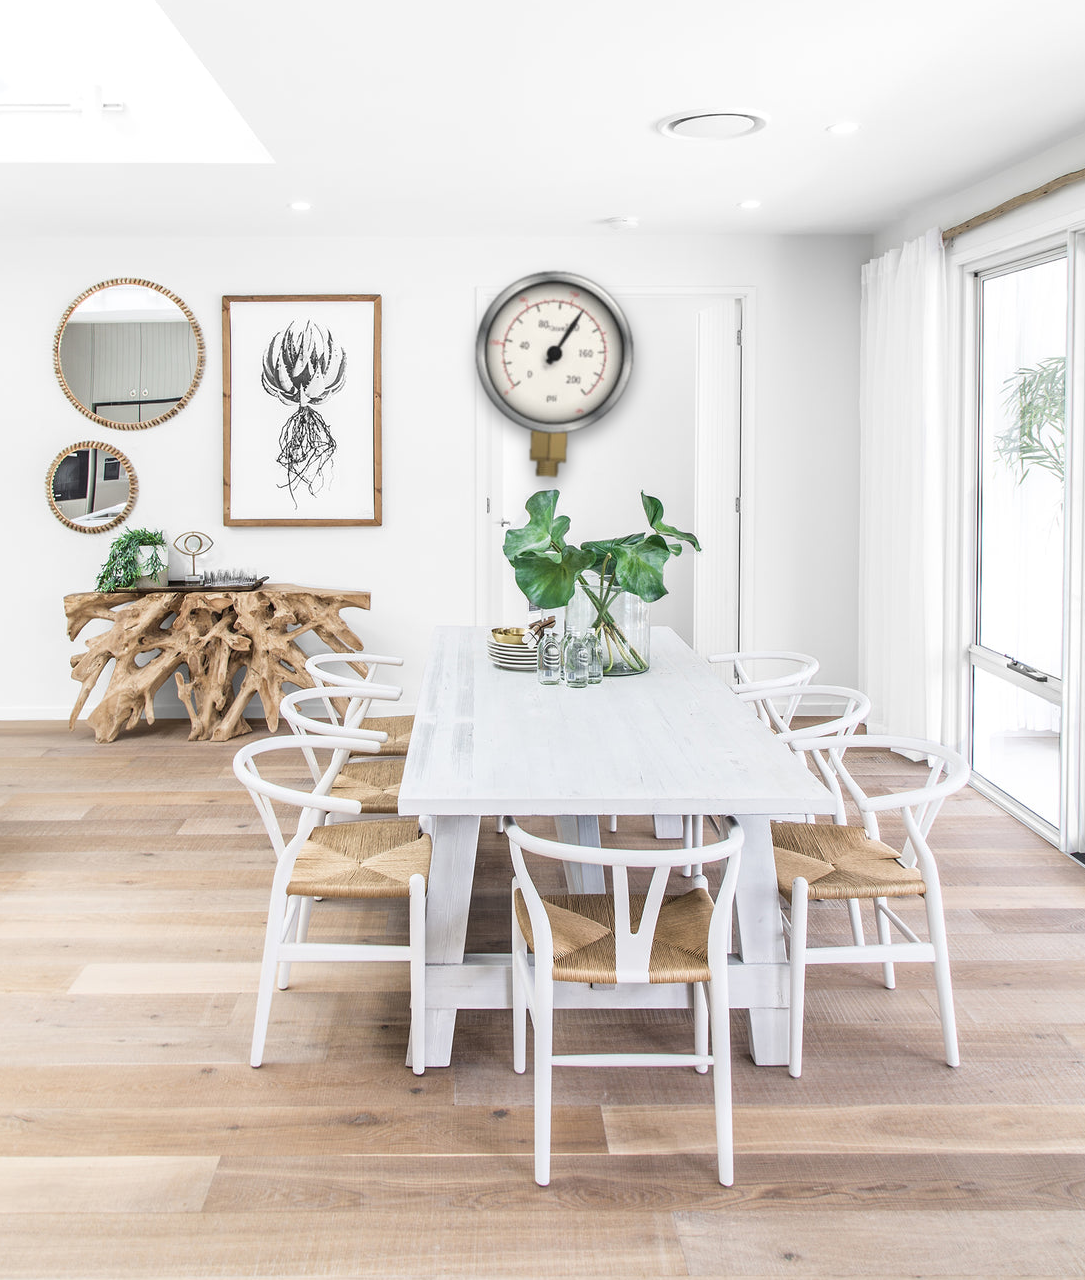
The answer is 120 psi
